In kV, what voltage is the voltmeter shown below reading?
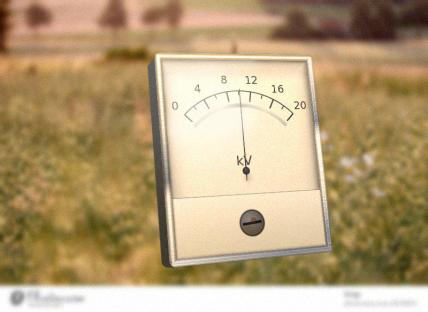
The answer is 10 kV
